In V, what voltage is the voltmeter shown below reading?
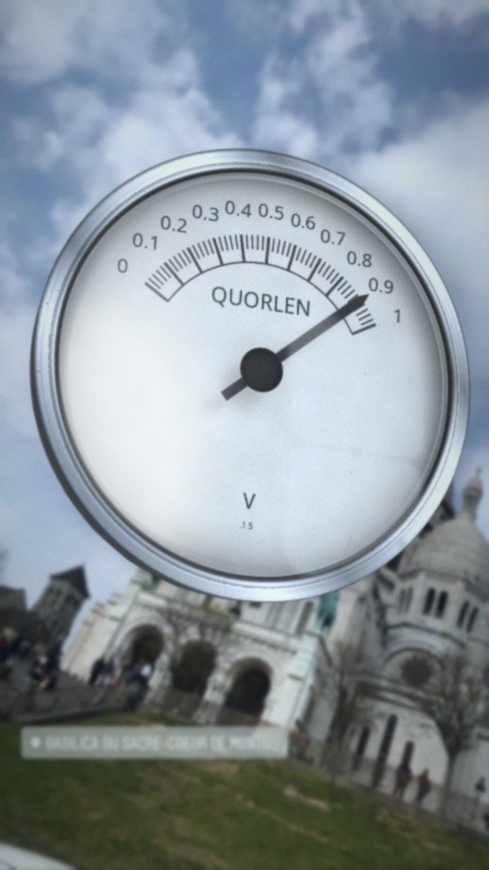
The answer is 0.9 V
